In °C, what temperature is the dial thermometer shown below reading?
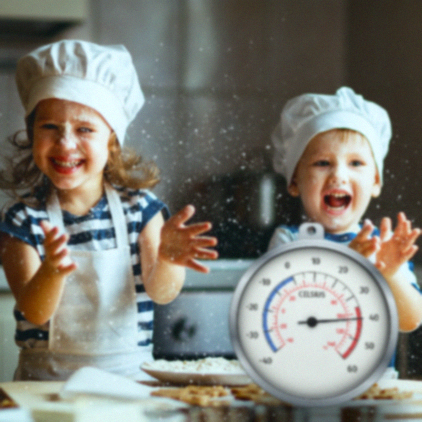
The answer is 40 °C
